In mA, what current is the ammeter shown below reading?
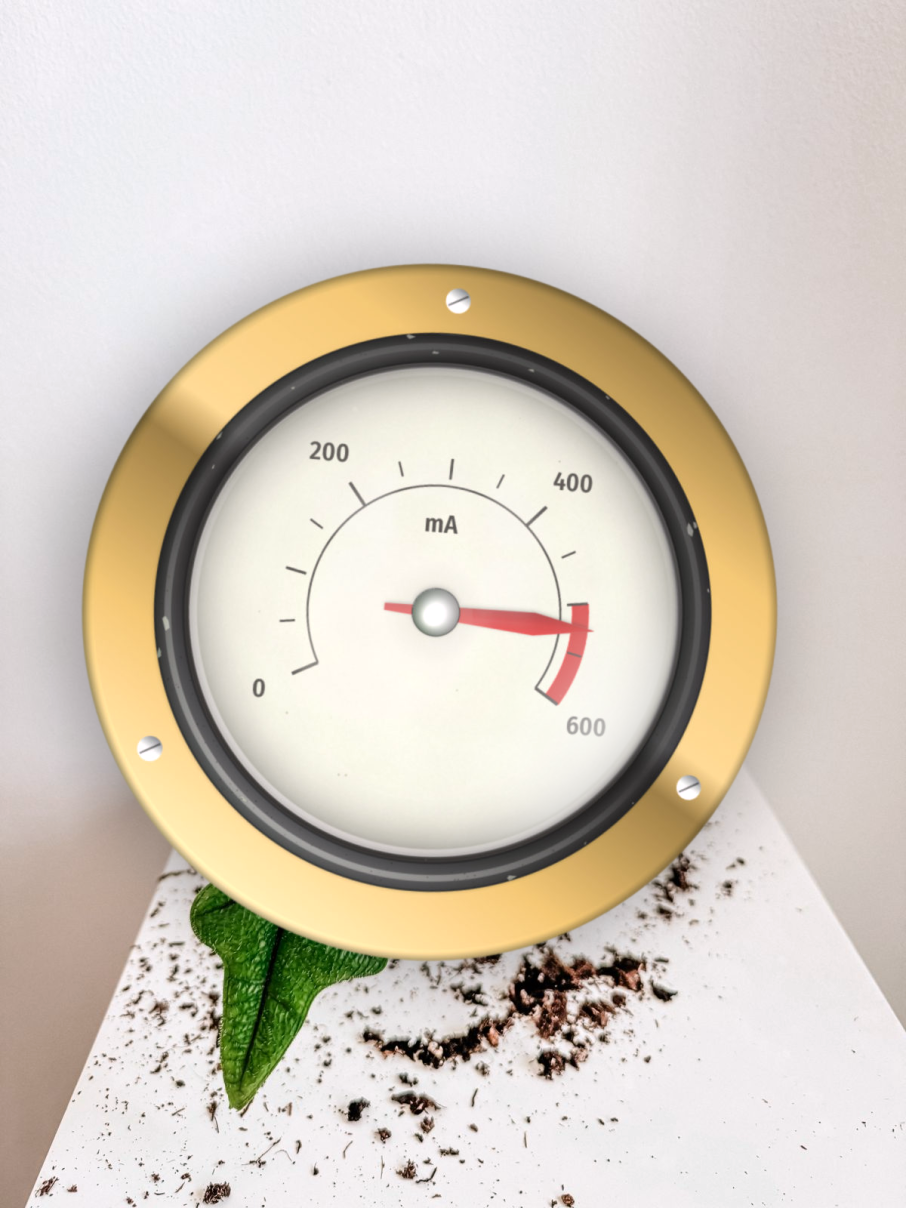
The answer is 525 mA
